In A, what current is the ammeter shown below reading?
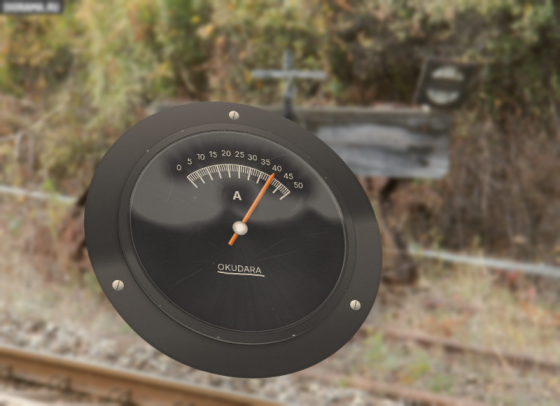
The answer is 40 A
